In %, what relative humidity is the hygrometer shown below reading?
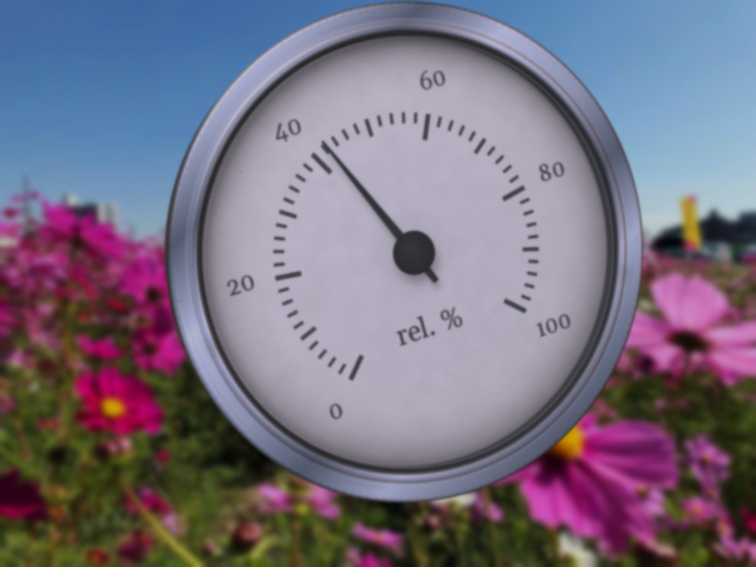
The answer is 42 %
